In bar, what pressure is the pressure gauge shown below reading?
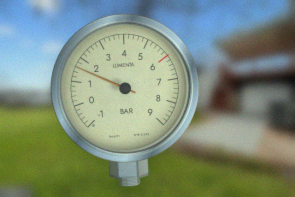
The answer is 1.6 bar
